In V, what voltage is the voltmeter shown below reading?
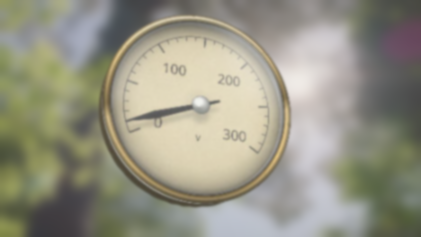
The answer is 10 V
